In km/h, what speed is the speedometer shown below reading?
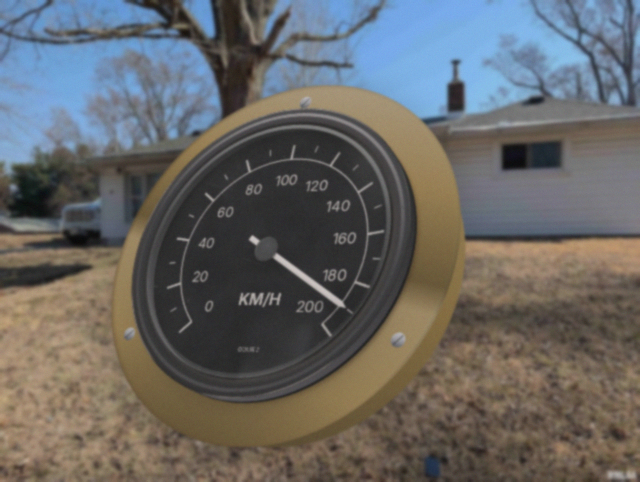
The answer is 190 km/h
